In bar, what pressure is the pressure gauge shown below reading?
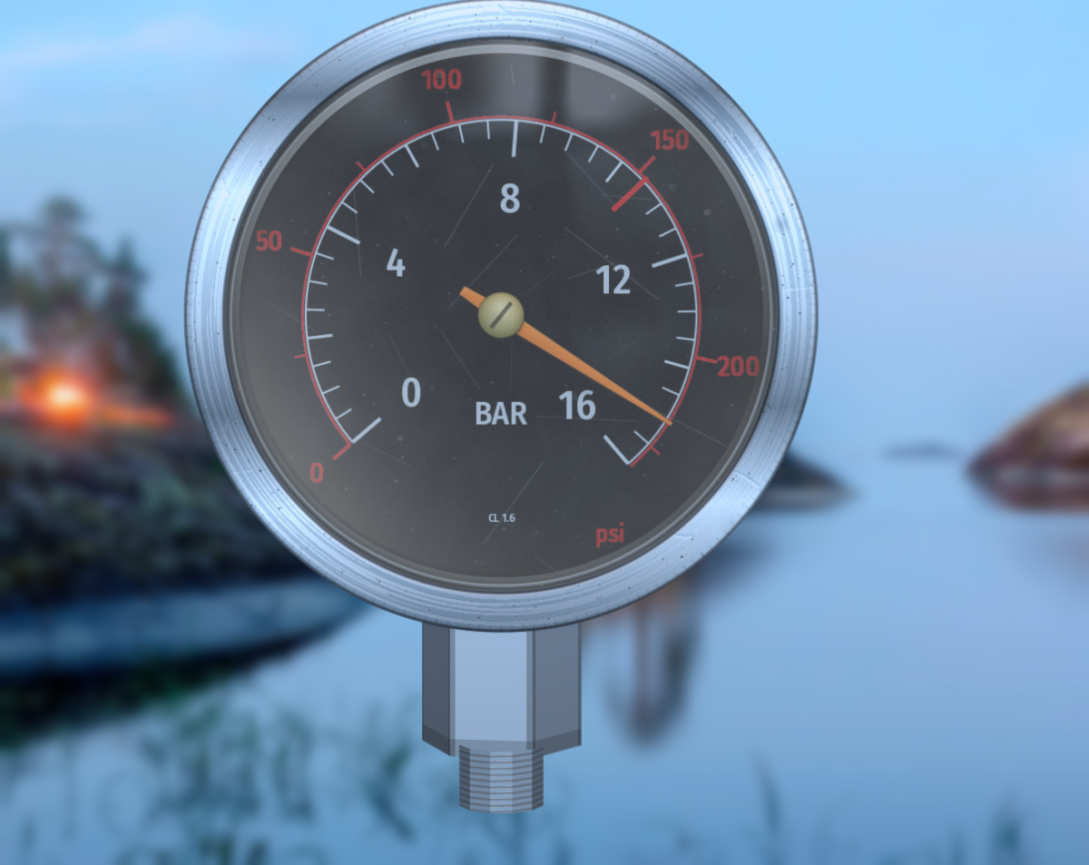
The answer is 15 bar
